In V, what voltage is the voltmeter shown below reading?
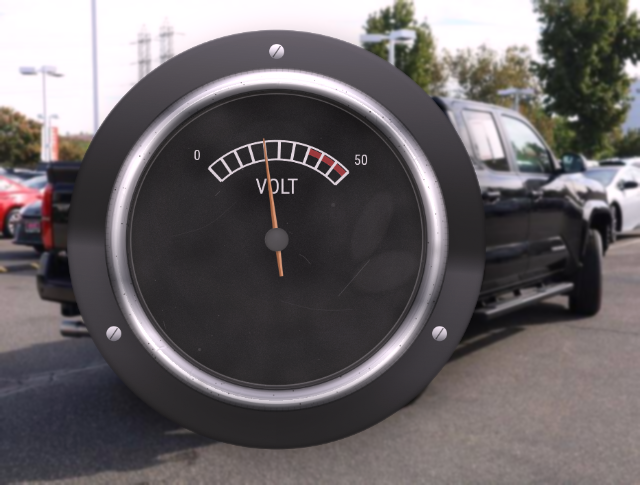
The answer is 20 V
